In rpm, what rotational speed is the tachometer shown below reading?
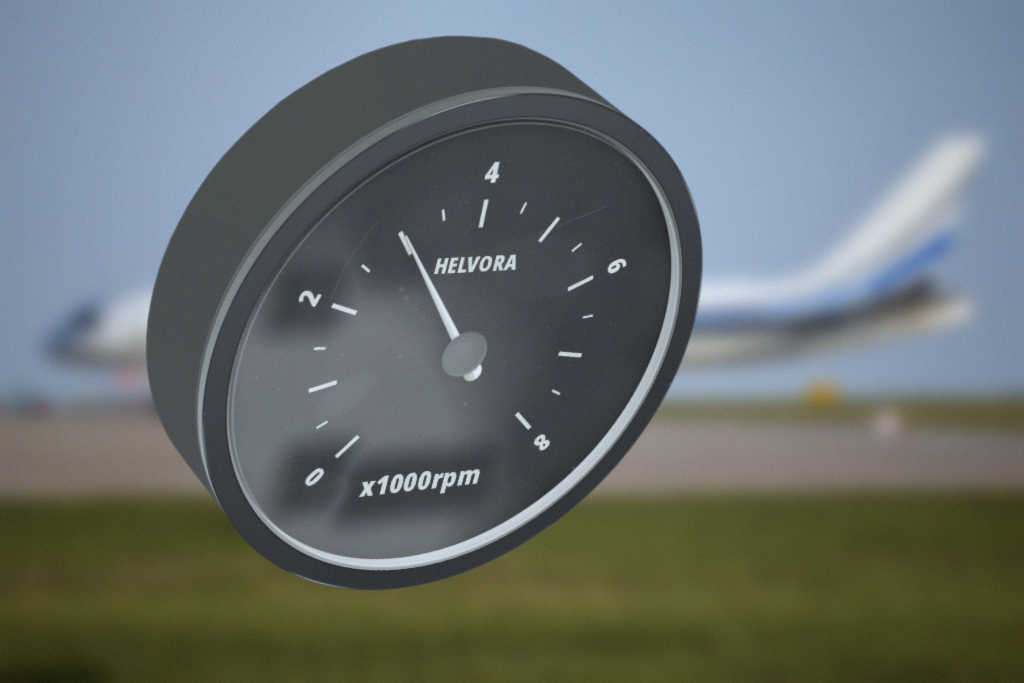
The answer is 3000 rpm
